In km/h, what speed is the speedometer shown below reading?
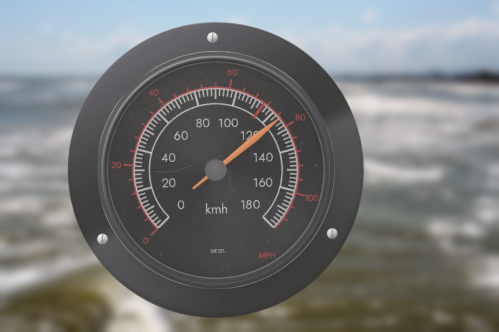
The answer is 124 km/h
